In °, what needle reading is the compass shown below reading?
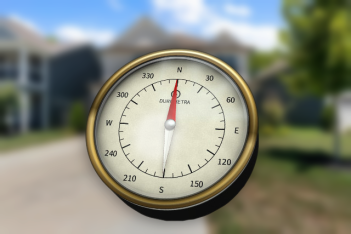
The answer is 0 °
